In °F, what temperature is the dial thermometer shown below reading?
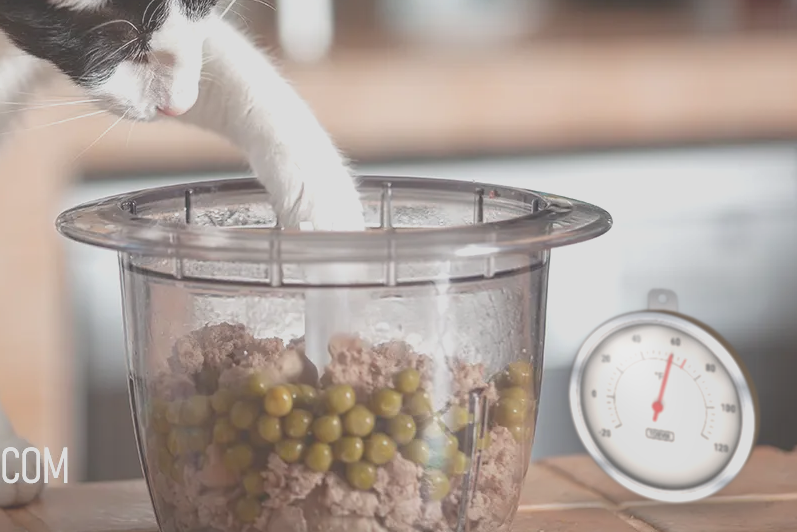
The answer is 60 °F
